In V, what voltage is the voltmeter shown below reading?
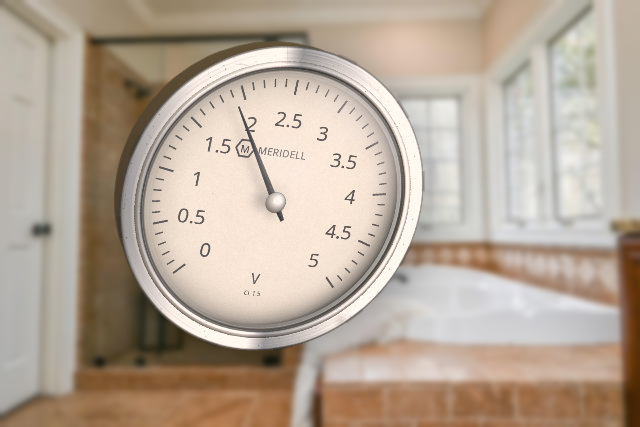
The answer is 1.9 V
